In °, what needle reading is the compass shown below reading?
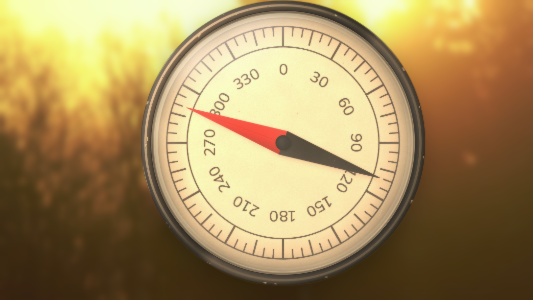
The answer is 290 °
